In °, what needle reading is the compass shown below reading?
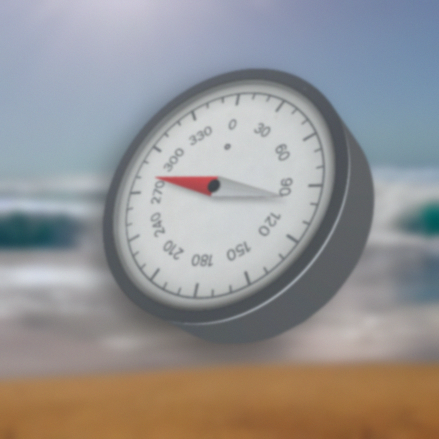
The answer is 280 °
